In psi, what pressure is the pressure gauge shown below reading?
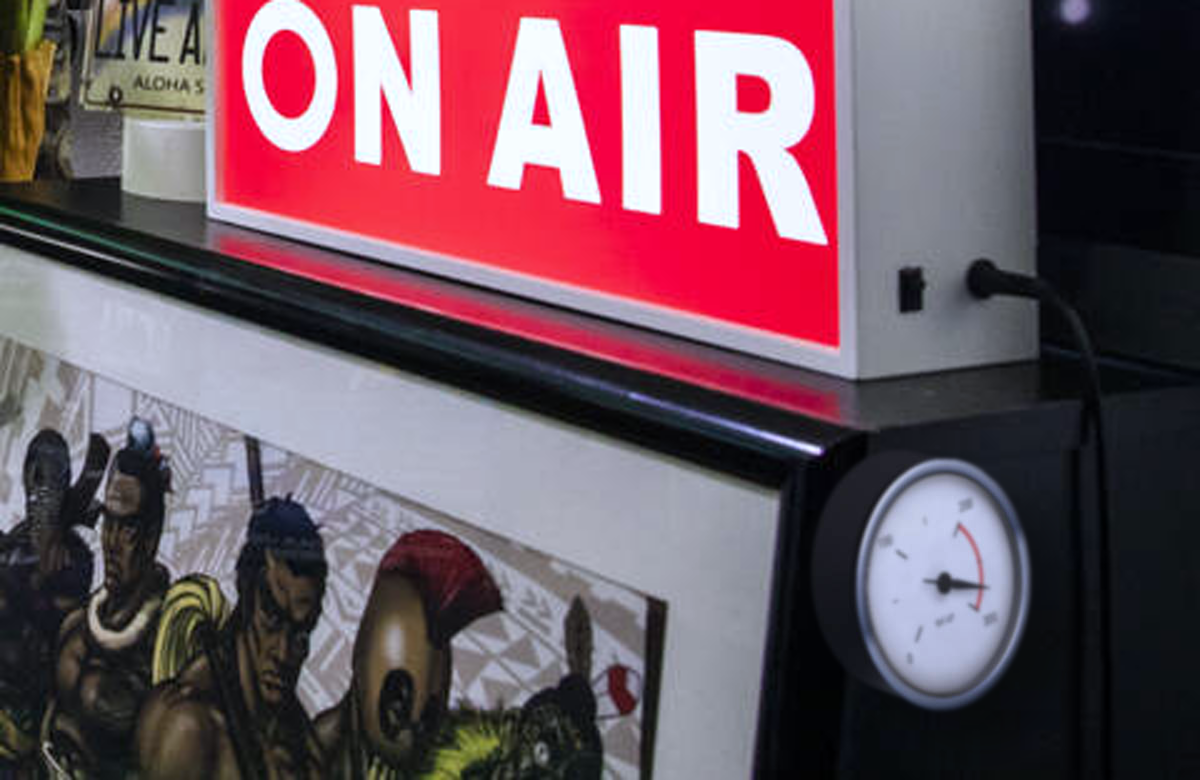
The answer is 275 psi
